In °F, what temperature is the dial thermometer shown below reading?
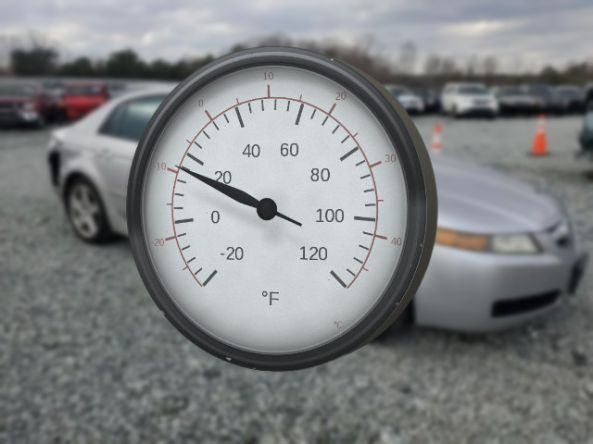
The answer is 16 °F
